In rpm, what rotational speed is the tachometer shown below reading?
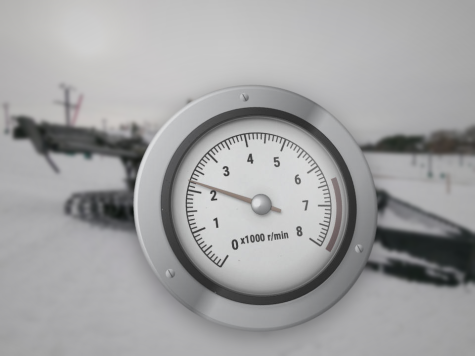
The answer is 2200 rpm
